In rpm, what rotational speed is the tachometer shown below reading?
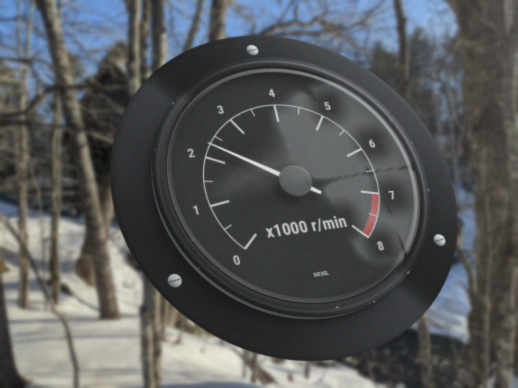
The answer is 2250 rpm
